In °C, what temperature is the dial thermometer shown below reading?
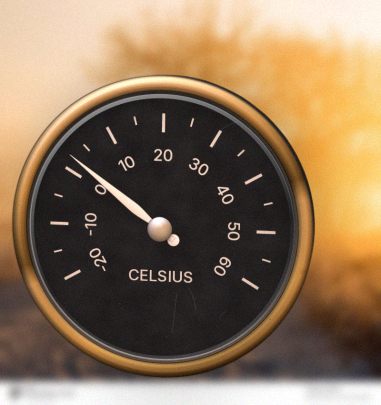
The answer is 2.5 °C
